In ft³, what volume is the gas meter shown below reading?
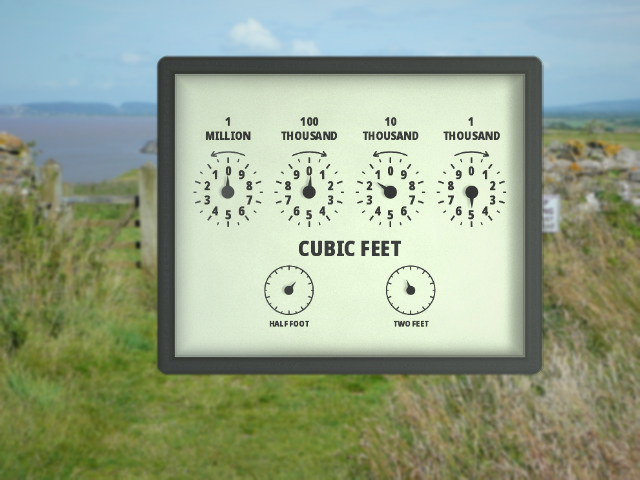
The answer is 1500 ft³
